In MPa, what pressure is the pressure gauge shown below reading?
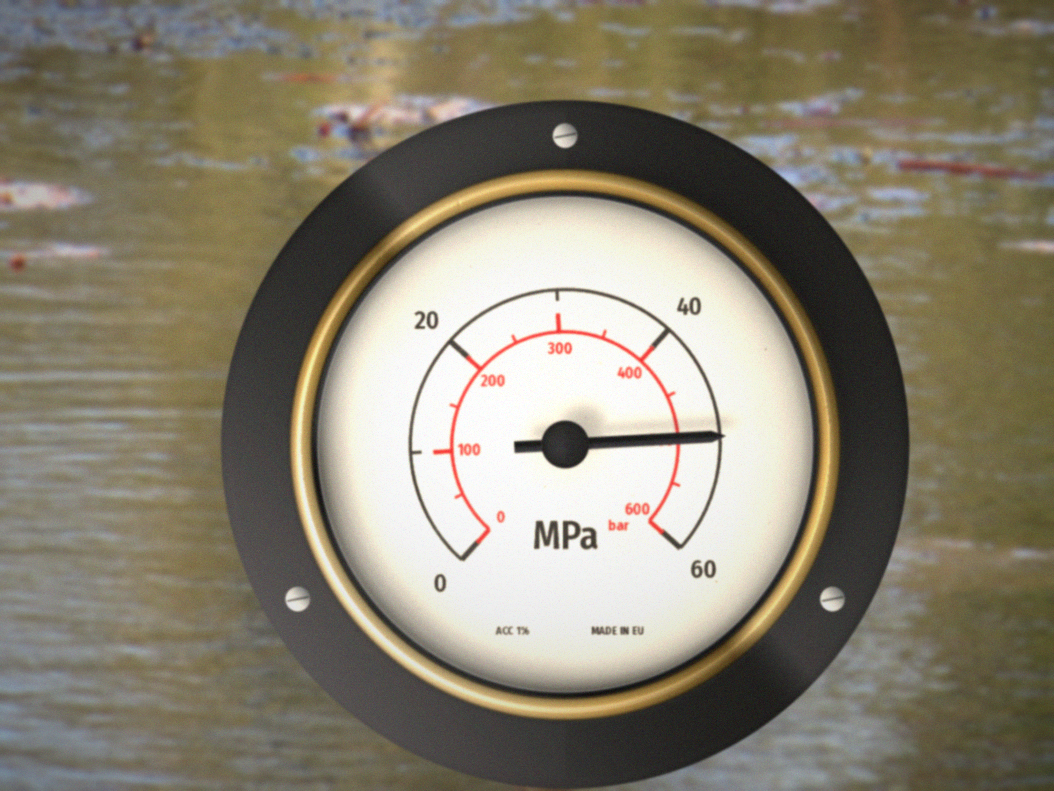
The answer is 50 MPa
